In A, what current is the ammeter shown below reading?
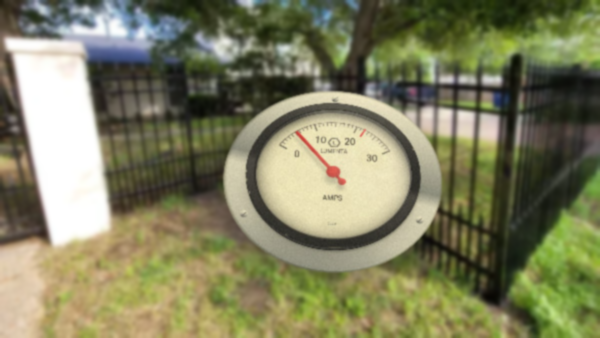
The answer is 5 A
